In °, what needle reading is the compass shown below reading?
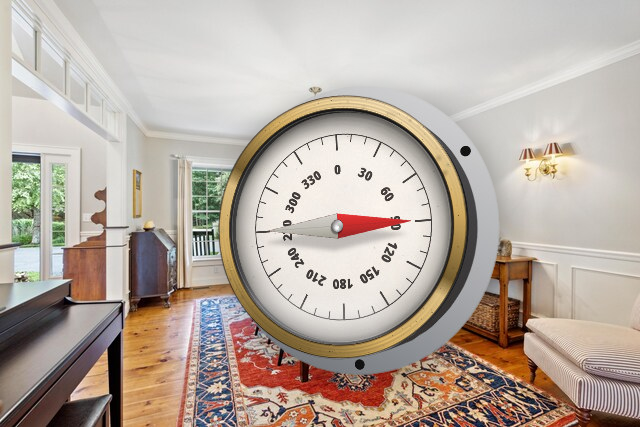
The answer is 90 °
